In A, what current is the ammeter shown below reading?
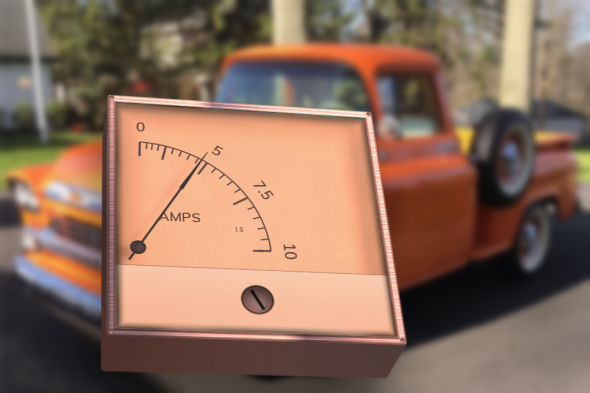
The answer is 4.75 A
